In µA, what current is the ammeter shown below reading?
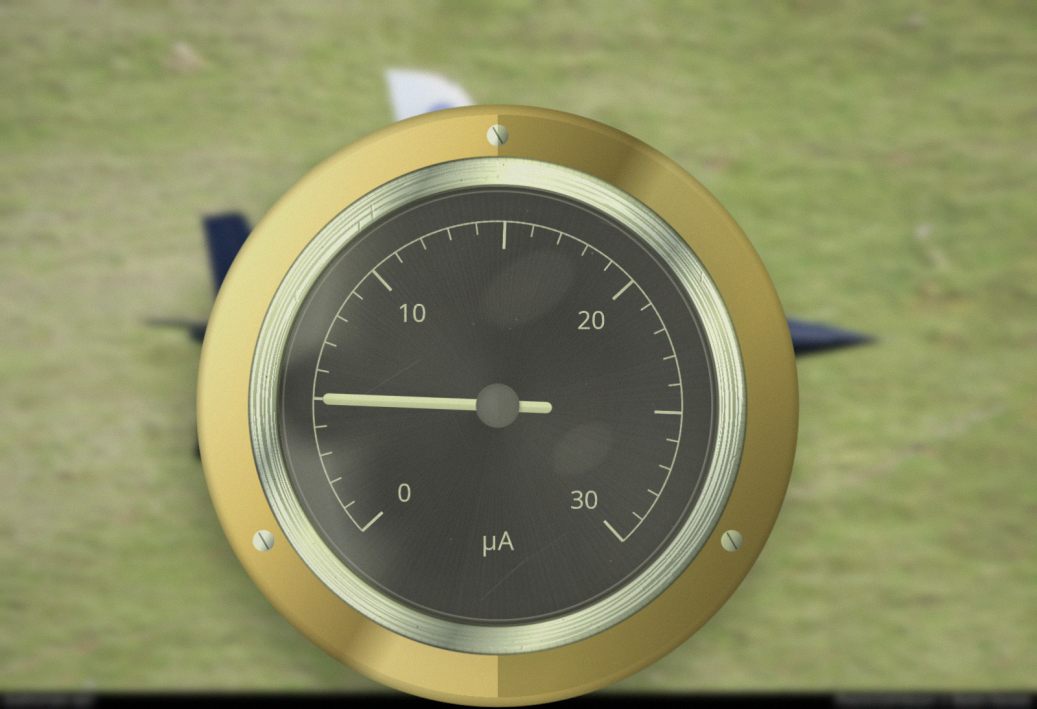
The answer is 5 µA
